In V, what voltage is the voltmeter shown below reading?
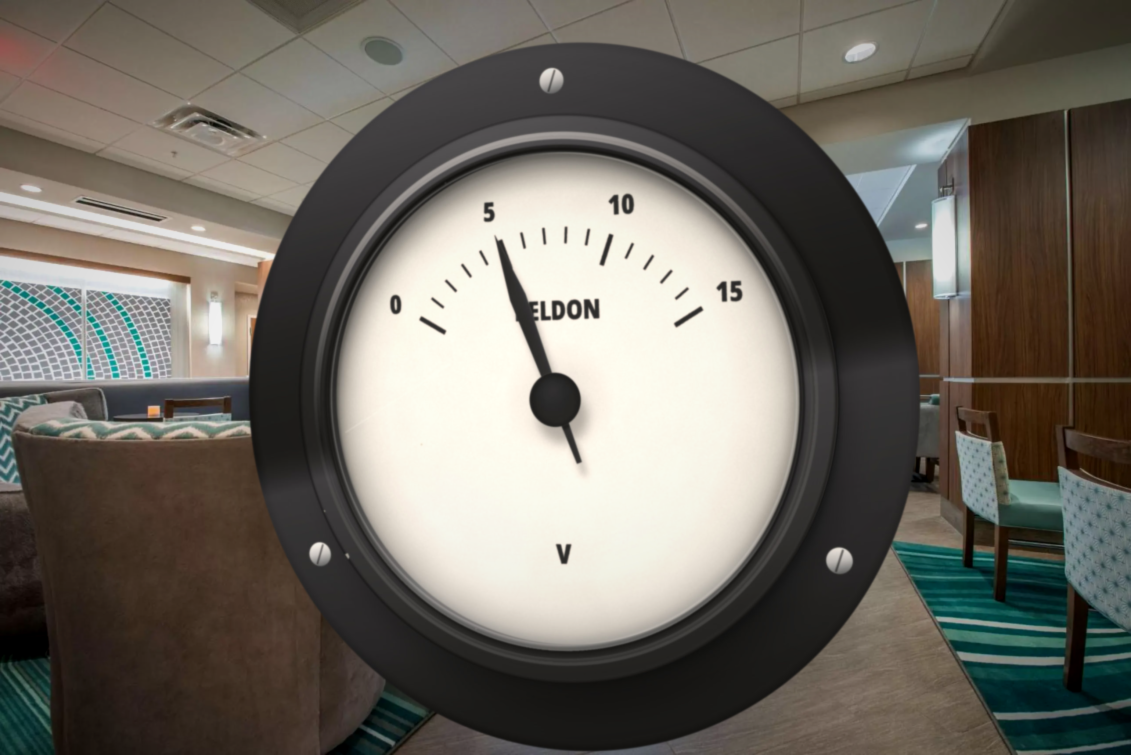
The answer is 5 V
